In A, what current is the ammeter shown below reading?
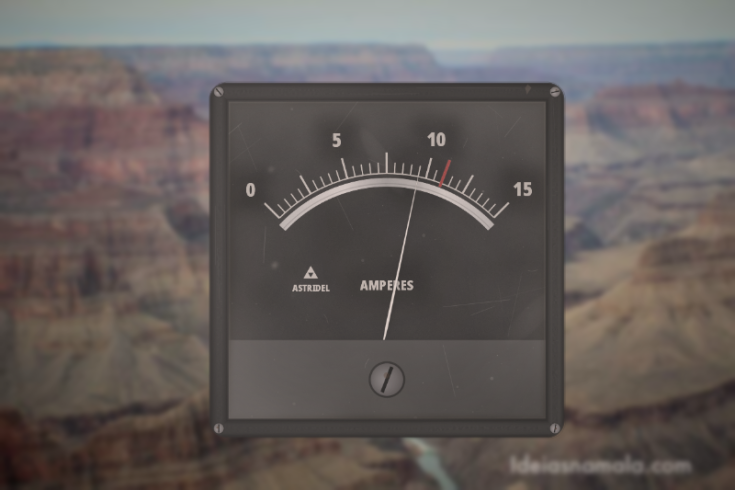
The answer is 9.5 A
